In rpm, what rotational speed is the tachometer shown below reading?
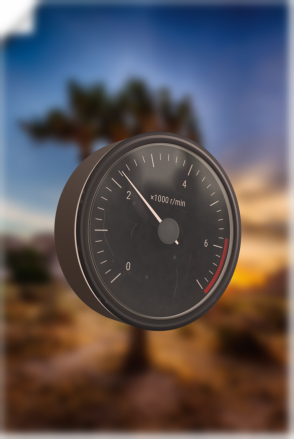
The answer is 2200 rpm
